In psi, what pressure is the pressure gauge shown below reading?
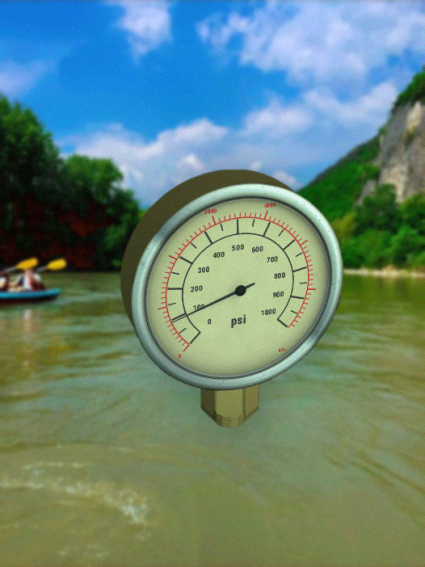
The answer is 100 psi
